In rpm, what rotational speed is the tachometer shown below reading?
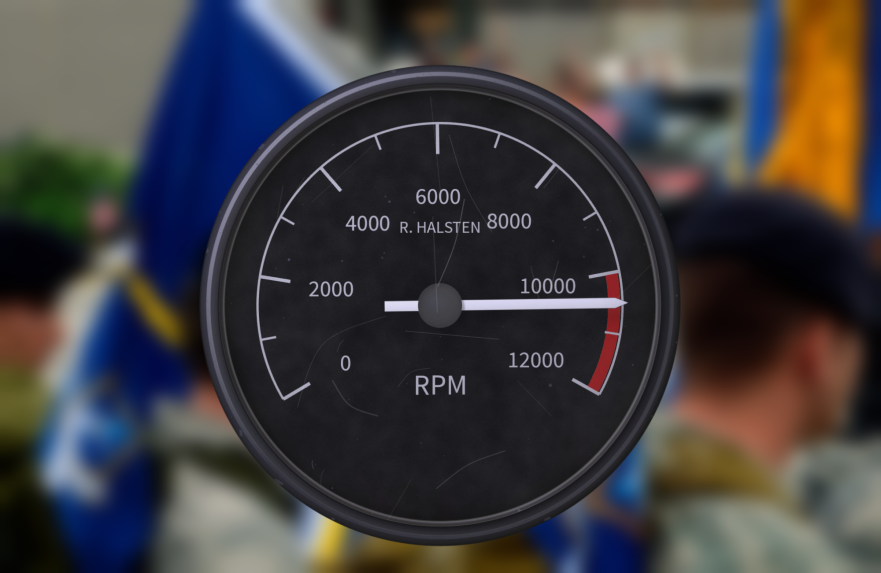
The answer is 10500 rpm
